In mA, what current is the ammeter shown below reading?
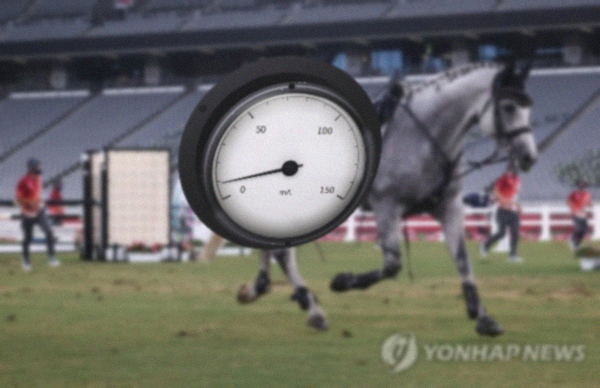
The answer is 10 mA
